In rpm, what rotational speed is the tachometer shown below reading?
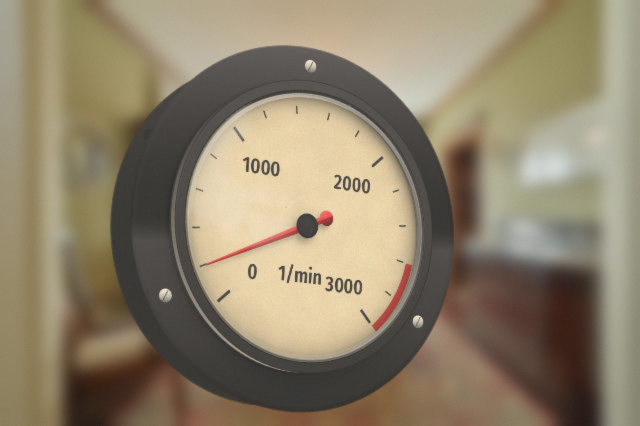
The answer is 200 rpm
